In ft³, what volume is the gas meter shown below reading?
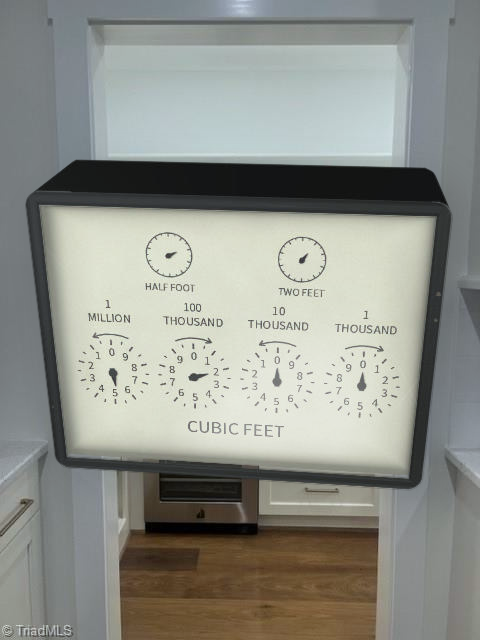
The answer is 520000 ft³
